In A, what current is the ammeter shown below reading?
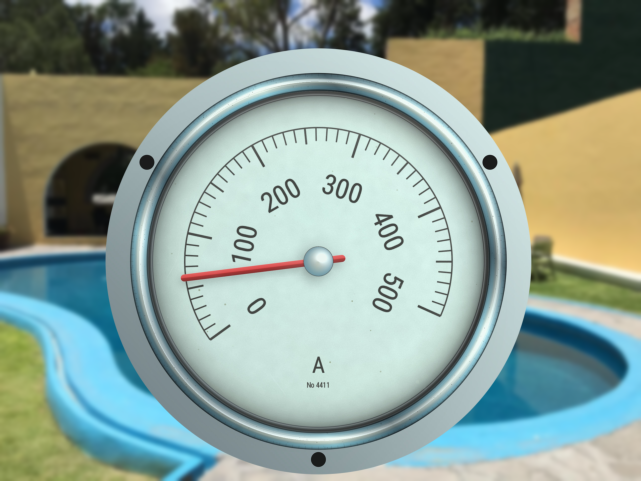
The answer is 60 A
